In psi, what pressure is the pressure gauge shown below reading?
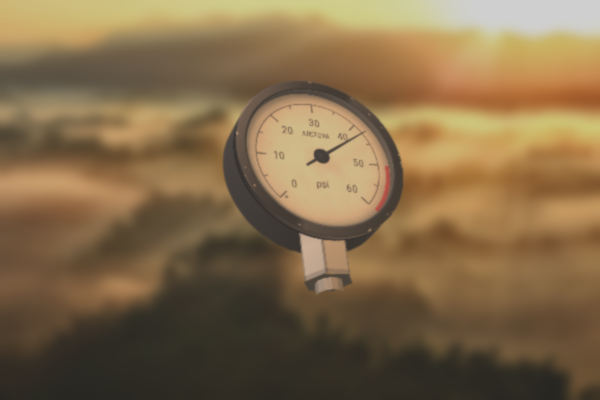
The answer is 42.5 psi
